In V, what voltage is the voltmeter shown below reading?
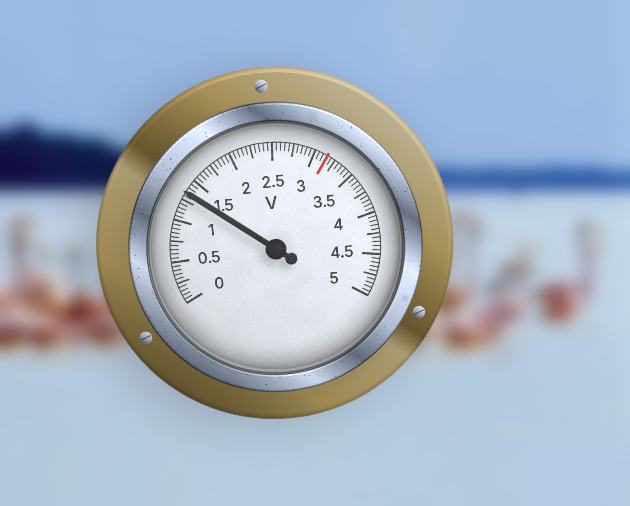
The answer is 1.35 V
